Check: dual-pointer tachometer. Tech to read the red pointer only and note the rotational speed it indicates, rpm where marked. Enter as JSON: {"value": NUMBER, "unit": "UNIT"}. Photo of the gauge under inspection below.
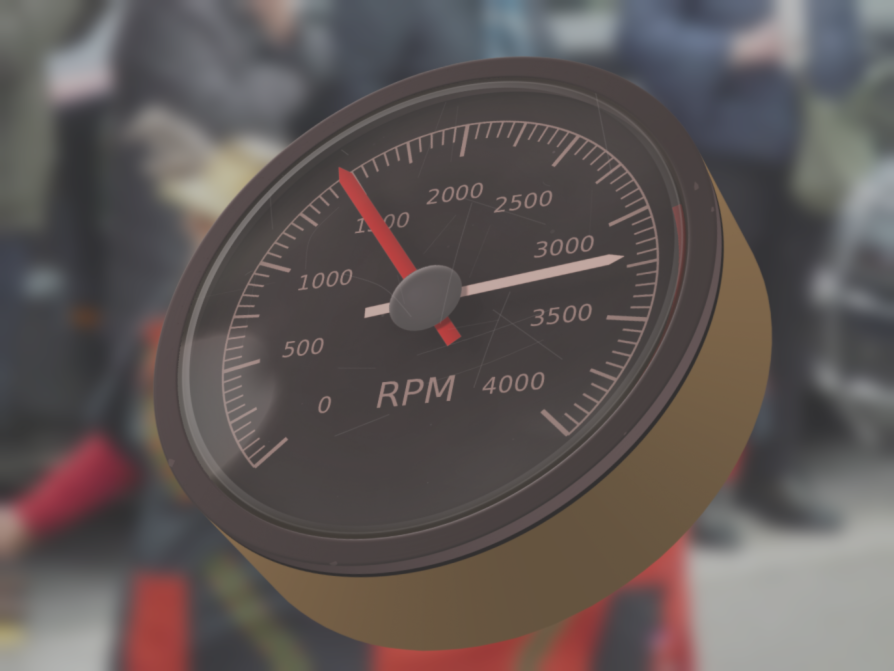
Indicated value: {"value": 1475, "unit": "rpm"}
